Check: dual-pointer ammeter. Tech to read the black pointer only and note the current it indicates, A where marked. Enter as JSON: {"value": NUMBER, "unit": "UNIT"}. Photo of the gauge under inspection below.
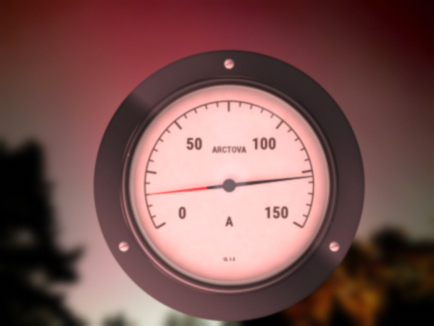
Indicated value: {"value": 127.5, "unit": "A"}
